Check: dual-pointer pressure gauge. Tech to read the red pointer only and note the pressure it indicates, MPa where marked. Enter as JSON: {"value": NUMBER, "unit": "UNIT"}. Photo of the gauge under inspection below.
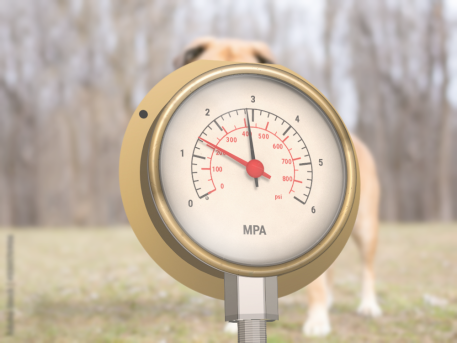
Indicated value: {"value": 1.4, "unit": "MPa"}
